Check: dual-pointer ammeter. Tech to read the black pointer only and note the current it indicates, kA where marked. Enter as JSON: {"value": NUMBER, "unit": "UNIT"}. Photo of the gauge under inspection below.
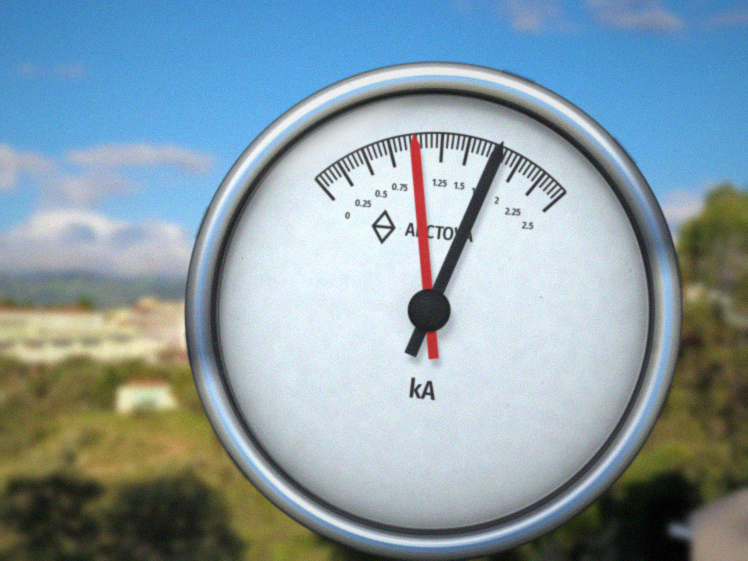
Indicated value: {"value": 1.8, "unit": "kA"}
